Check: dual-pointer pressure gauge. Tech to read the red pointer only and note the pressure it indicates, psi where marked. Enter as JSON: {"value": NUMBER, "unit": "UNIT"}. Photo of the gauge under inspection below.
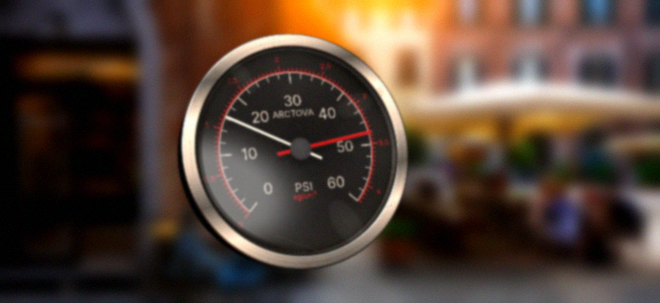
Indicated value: {"value": 48, "unit": "psi"}
